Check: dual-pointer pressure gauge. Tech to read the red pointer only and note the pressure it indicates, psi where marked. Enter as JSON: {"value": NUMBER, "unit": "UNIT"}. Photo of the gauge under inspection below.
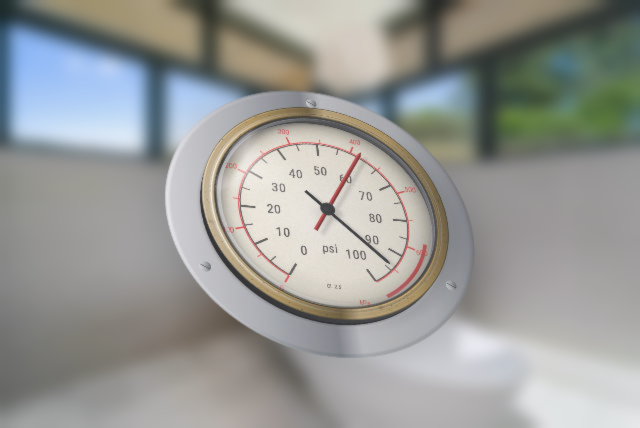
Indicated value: {"value": 60, "unit": "psi"}
